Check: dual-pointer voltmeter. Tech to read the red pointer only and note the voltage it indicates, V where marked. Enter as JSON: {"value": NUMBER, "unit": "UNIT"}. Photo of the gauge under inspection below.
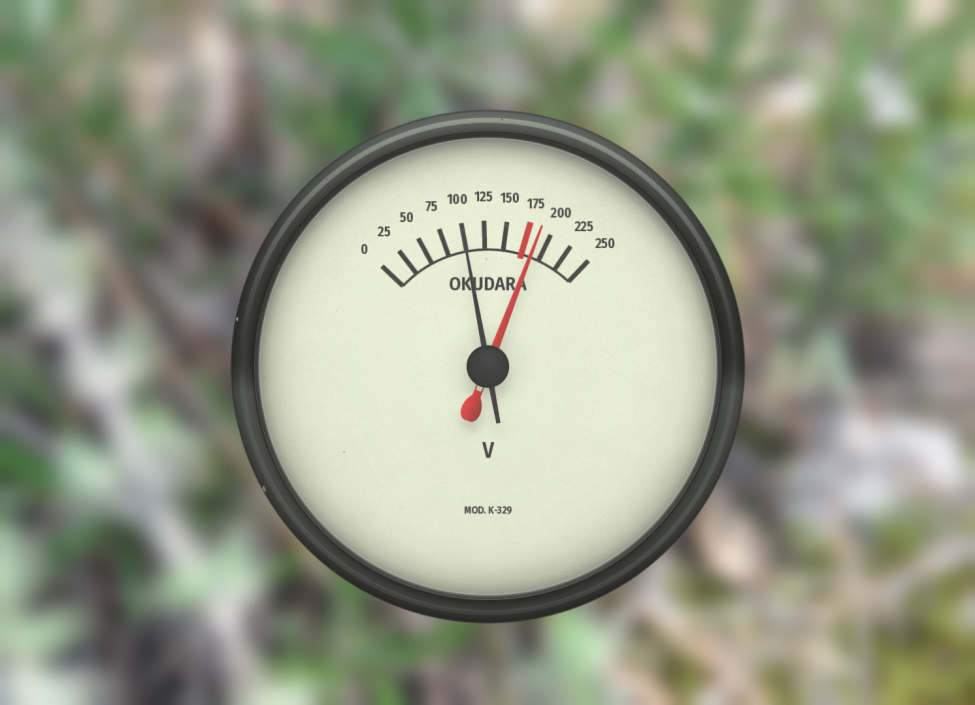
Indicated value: {"value": 187.5, "unit": "V"}
